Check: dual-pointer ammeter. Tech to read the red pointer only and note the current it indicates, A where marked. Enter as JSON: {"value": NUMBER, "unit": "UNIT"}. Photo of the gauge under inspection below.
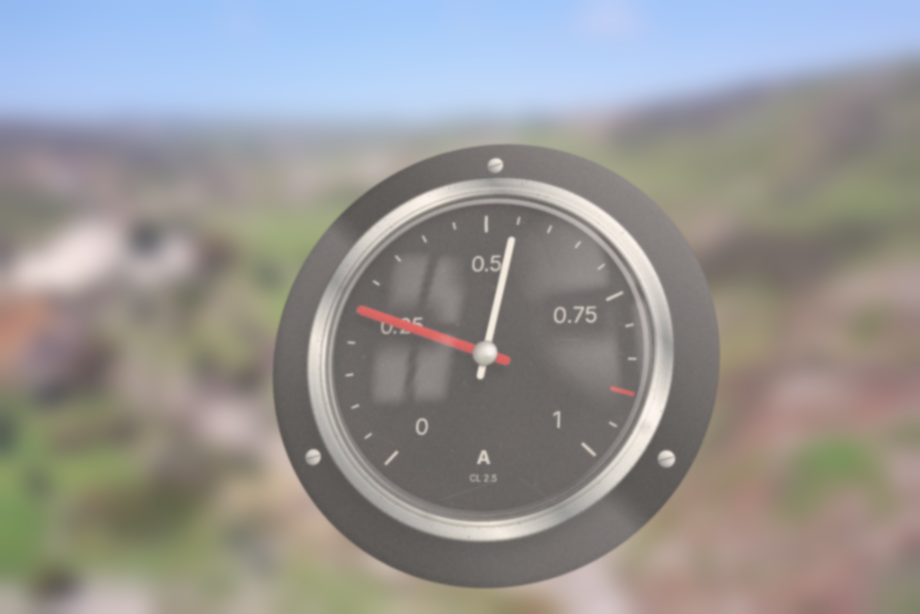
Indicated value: {"value": 0.25, "unit": "A"}
